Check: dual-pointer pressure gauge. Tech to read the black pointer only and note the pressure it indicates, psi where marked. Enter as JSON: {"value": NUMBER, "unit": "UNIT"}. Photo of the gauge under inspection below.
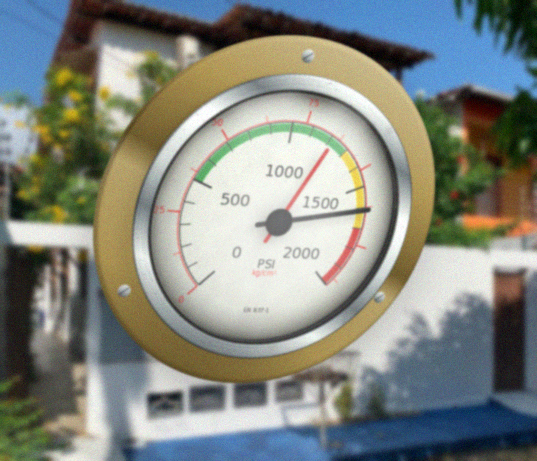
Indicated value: {"value": 1600, "unit": "psi"}
